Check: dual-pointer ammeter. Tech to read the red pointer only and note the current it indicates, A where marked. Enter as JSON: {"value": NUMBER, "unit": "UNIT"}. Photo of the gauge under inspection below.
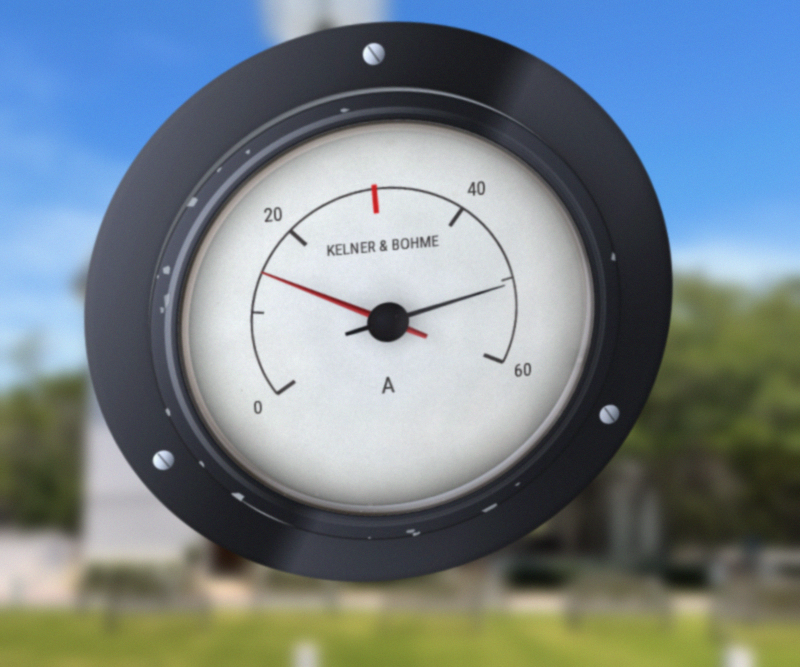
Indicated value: {"value": 15, "unit": "A"}
